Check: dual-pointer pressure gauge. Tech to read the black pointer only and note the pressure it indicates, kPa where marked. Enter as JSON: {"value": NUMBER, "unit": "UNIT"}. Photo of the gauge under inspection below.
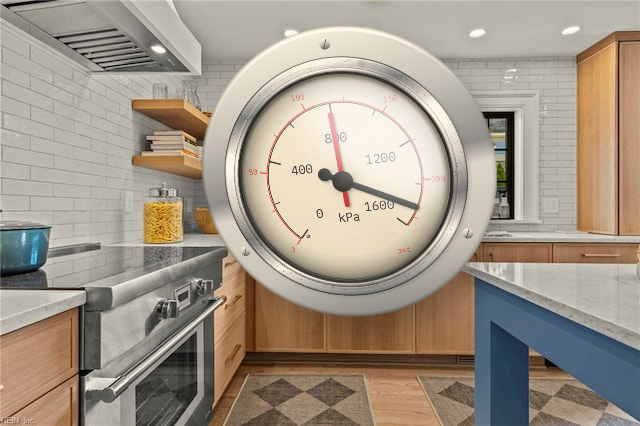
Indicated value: {"value": 1500, "unit": "kPa"}
